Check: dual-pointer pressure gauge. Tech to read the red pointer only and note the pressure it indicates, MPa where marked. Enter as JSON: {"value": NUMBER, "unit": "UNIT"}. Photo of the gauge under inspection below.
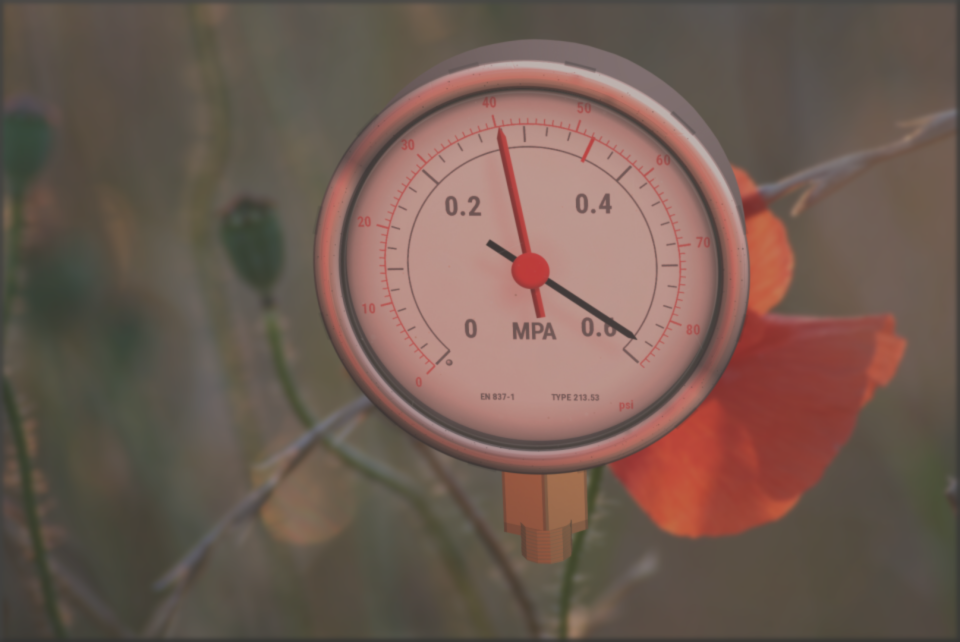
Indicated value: {"value": 0.28, "unit": "MPa"}
